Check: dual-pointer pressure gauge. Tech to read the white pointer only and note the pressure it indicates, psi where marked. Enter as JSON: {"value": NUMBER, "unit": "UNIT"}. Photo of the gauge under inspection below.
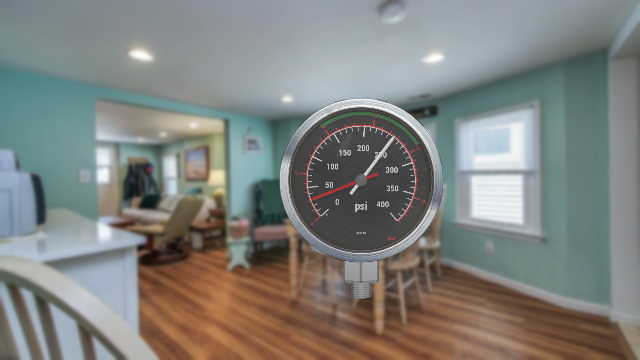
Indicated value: {"value": 250, "unit": "psi"}
